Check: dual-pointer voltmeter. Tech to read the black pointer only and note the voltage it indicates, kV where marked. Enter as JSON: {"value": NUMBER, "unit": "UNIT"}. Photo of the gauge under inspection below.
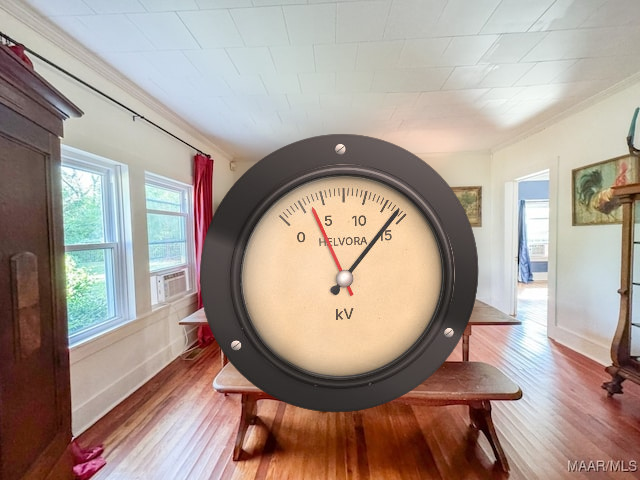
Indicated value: {"value": 14, "unit": "kV"}
